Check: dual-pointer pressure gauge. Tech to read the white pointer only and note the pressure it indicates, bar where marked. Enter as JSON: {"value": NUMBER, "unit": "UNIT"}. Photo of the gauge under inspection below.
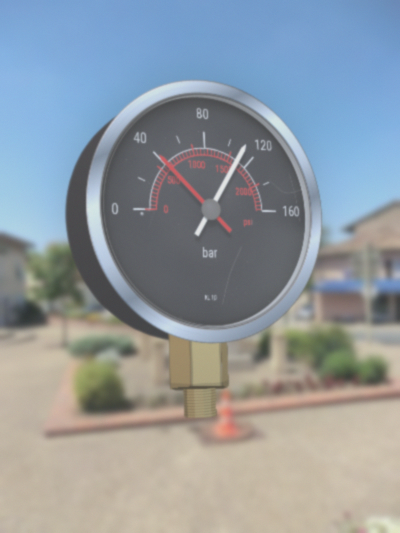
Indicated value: {"value": 110, "unit": "bar"}
